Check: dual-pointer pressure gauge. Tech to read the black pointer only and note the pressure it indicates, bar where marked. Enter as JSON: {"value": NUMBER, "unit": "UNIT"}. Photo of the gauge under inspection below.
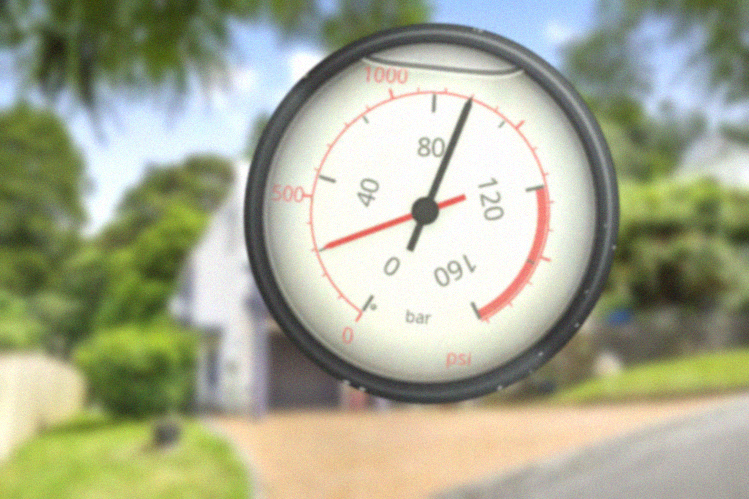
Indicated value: {"value": 90, "unit": "bar"}
